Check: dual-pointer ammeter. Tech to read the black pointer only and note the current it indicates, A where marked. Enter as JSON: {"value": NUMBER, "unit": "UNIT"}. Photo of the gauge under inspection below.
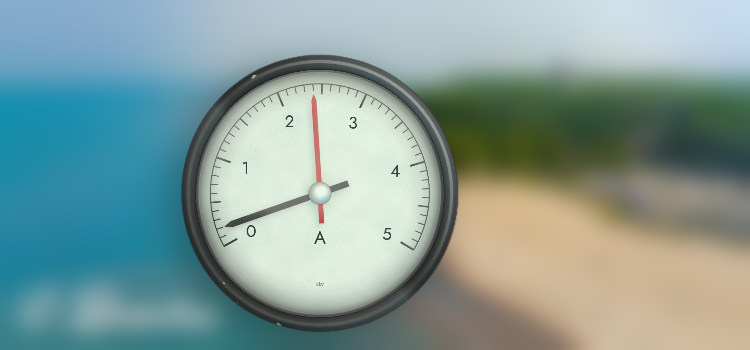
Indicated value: {"value": 0.2, "unit": "A"}
